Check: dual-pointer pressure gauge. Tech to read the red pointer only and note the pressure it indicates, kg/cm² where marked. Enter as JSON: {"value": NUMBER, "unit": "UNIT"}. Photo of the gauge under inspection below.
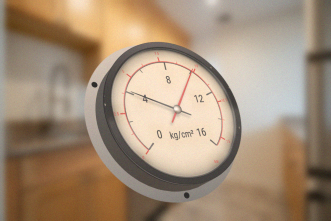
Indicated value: {"value": 10, "unit": "kg/cm²"}
